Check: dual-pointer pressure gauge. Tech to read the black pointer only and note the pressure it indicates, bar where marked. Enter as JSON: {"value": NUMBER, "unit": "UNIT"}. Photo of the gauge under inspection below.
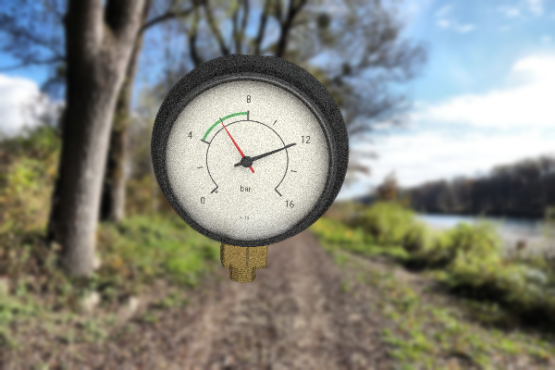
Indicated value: {"value": 12, "unit": "bar"}
